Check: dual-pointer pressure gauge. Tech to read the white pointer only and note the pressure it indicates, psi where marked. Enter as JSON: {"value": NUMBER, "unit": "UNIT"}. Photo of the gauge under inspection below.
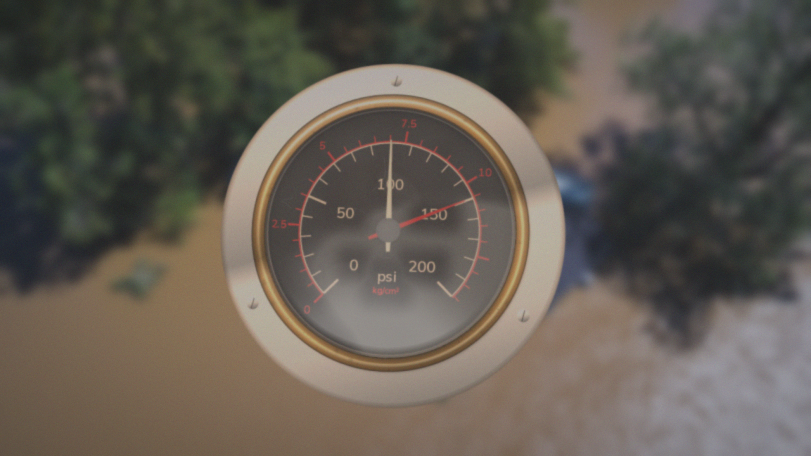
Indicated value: {"value": 100, "unit": "psi"}
